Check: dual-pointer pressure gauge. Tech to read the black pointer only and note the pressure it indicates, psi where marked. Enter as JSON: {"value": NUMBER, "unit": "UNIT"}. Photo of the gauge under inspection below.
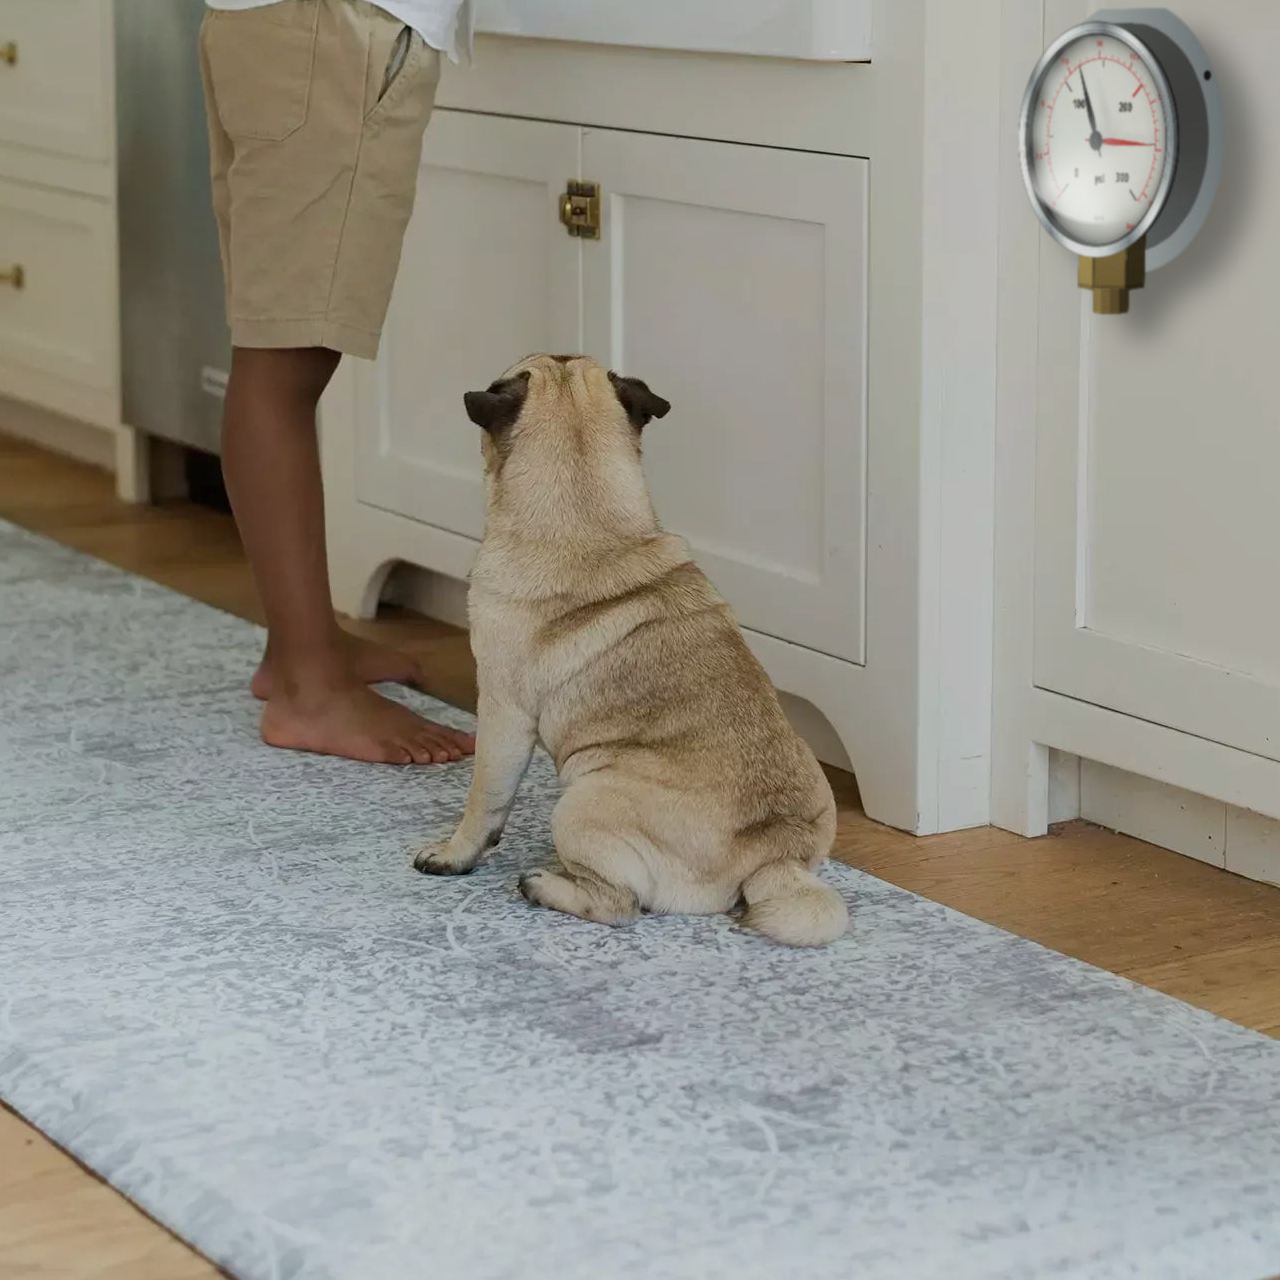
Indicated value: {"value": 125, "unit": "psi"}
